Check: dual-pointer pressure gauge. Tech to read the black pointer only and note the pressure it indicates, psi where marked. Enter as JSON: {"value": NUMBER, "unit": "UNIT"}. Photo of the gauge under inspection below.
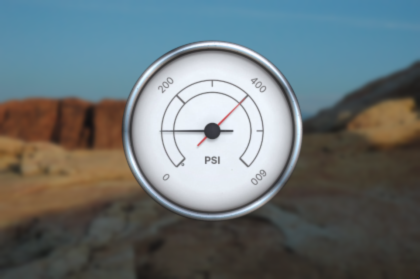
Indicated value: {"value": 100, "unit": "psi"}
